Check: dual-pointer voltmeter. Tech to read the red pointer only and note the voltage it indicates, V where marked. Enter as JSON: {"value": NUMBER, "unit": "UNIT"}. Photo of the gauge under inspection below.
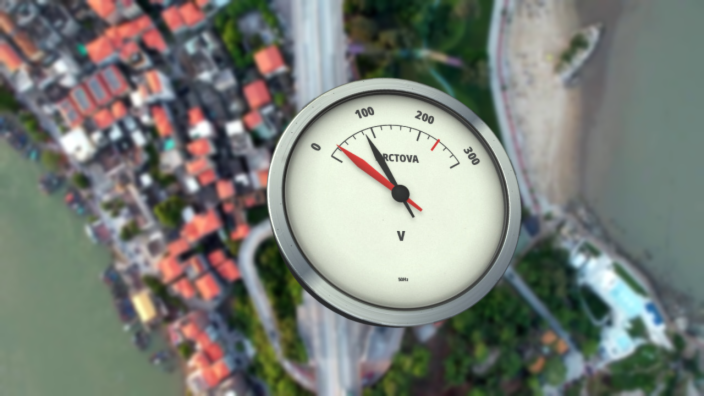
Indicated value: {"value": 20, "unit": "V"}
